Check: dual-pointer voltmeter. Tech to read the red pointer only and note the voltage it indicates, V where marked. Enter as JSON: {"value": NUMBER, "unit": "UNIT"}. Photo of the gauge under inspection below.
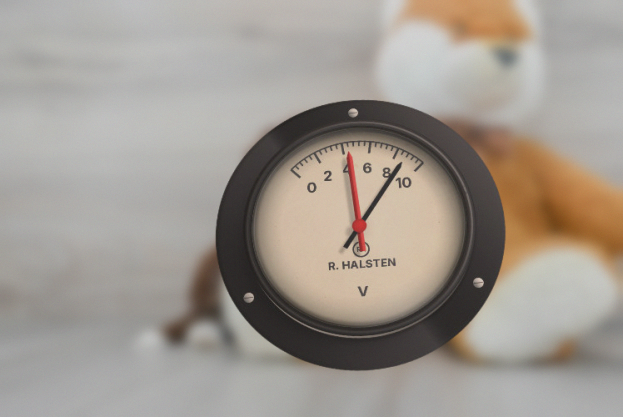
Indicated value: {"value": 4.4, "unit": "V"}
